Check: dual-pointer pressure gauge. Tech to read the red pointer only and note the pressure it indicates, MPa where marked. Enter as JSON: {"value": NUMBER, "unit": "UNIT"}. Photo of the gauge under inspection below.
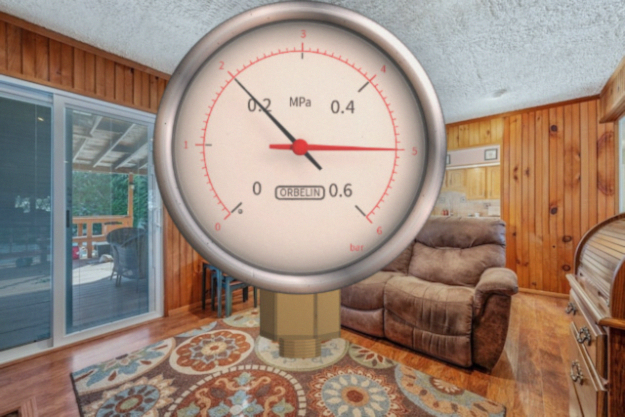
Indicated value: {"value": 0.5, "unit": "MPa"}
